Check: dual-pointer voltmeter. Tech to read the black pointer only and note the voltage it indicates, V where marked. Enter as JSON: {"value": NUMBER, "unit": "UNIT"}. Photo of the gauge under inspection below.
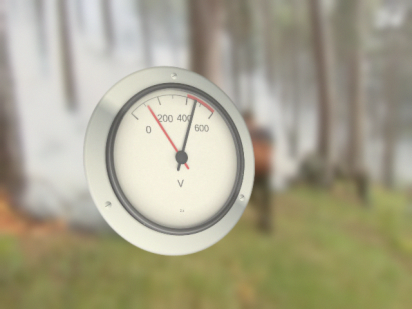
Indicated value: {"value": 450, "unit": "V"}
